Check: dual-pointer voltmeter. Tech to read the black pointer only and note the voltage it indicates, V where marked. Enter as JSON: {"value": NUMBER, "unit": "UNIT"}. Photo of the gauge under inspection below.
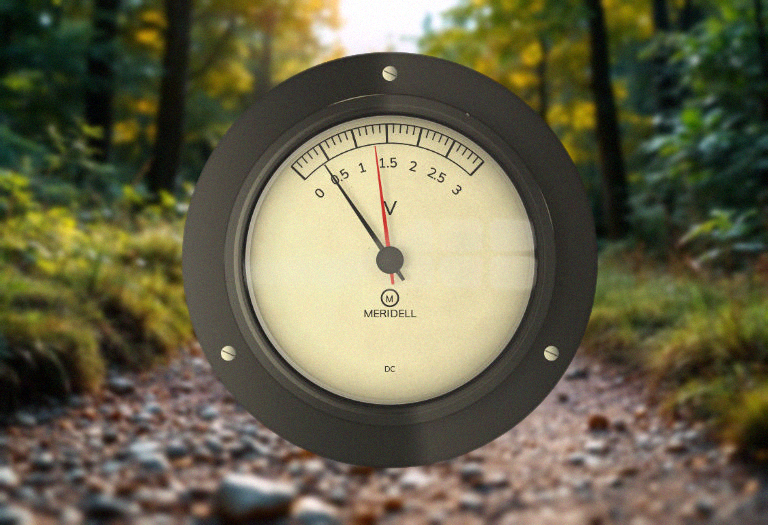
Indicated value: {"value": 0.4, "unit": "V"}
